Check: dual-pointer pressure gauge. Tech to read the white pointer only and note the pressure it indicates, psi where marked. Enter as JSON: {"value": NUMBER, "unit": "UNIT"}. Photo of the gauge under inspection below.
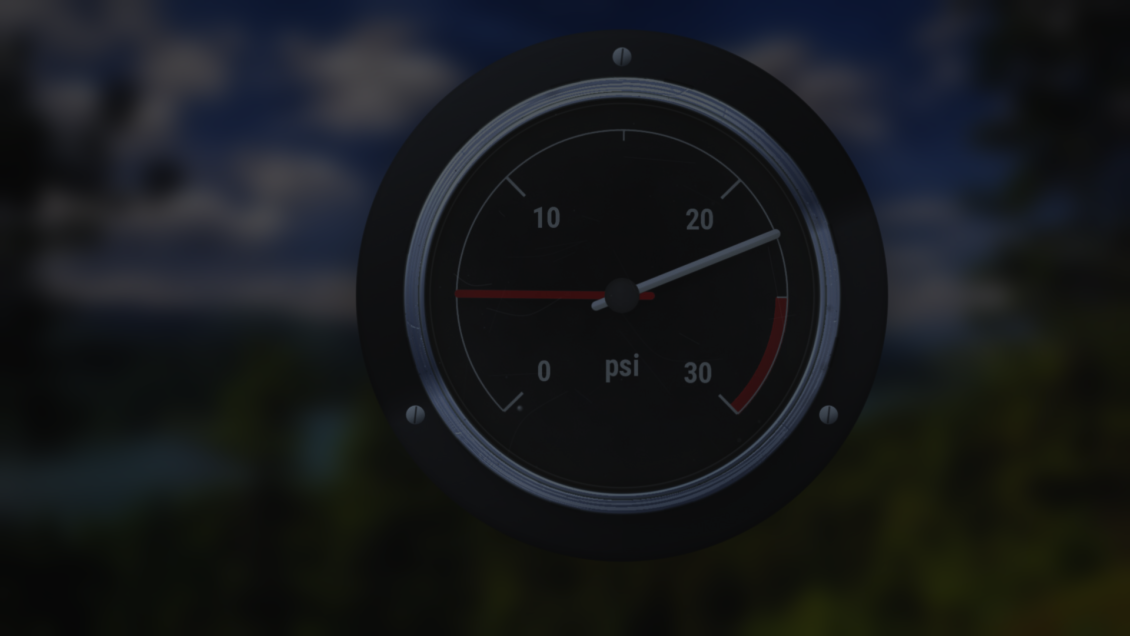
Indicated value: {"value": 22.5, "unit": "psi"}
